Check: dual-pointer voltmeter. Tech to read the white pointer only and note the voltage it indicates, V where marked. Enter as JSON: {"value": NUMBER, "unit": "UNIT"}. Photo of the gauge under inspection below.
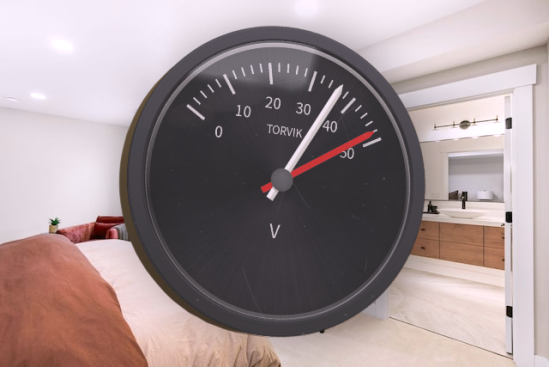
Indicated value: {"value": 36, "unit": "V"}
